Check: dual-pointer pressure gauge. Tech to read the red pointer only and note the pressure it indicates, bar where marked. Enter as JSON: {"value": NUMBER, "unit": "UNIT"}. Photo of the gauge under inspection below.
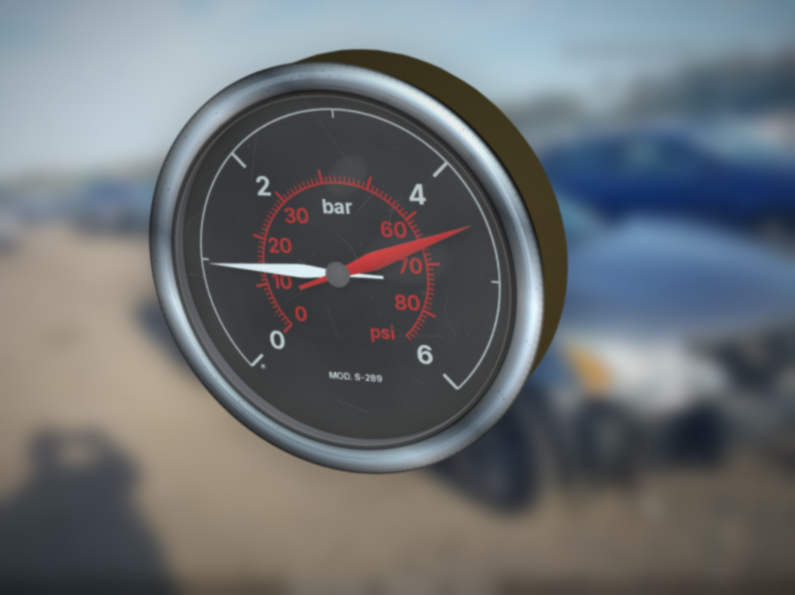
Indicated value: {"value": 4.5, "unit": "bar"}
